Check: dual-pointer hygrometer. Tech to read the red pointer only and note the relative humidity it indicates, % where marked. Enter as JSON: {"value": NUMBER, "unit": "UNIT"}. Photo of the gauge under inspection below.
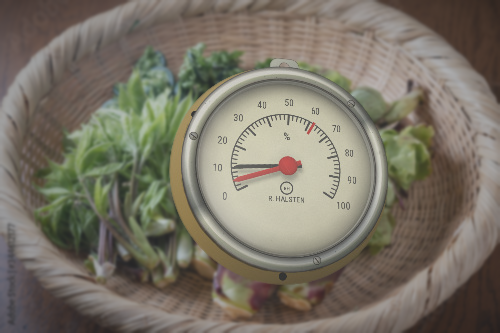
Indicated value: {"value": 4, "unit": "%"}
